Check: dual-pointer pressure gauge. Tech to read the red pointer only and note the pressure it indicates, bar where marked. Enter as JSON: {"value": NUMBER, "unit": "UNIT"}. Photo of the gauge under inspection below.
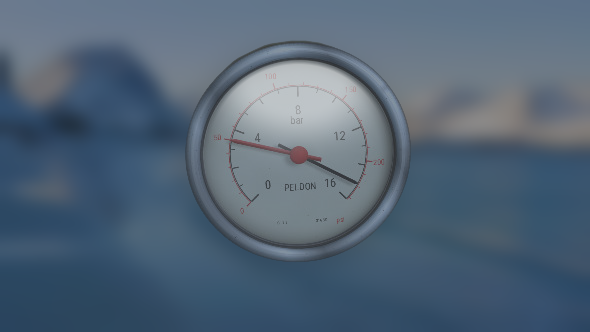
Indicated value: {"value": 3.5, "unit": "bar"}
